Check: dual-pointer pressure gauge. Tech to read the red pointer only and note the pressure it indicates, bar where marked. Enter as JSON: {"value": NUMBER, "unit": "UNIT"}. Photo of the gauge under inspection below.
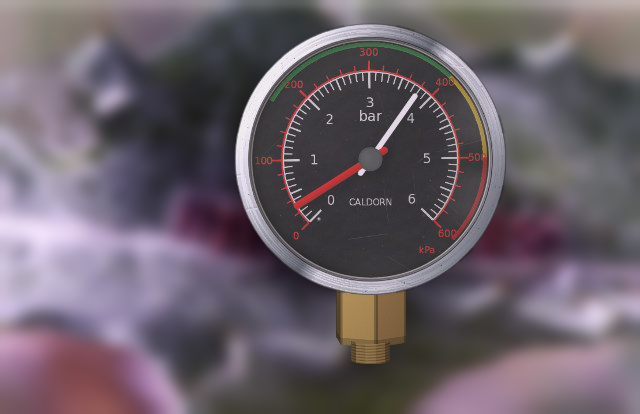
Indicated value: {"value": 0.3, "unit": "bar"}
